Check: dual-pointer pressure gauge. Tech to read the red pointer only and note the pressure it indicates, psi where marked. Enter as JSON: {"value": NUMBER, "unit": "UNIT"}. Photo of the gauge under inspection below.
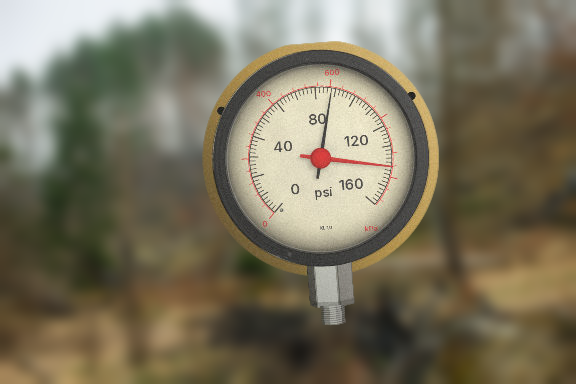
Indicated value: {"value": 140, "unit": "psi"}
